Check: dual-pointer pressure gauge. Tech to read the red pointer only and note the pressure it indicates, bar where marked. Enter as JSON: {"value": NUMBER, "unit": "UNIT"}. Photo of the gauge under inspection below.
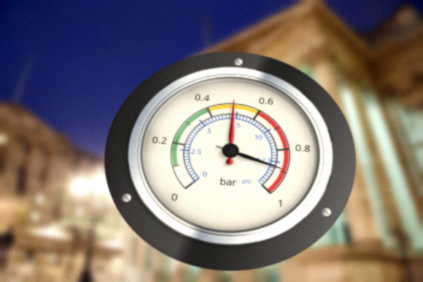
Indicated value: {"value": 0.5, "unit": "bar"}
